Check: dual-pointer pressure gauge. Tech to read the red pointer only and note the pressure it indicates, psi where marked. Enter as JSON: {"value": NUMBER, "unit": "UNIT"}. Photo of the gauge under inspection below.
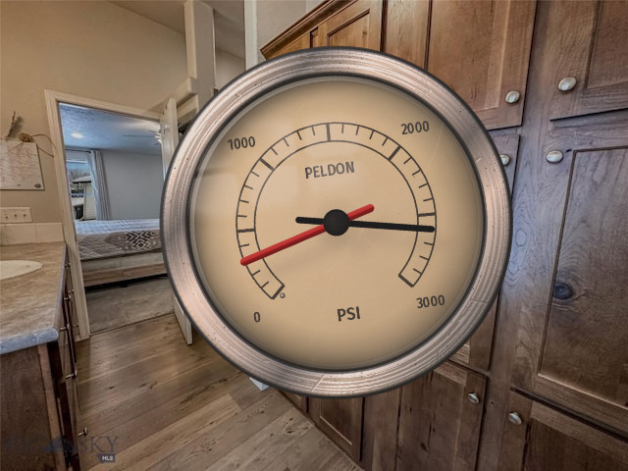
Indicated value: {"value": 300, "unit": "psi"}
